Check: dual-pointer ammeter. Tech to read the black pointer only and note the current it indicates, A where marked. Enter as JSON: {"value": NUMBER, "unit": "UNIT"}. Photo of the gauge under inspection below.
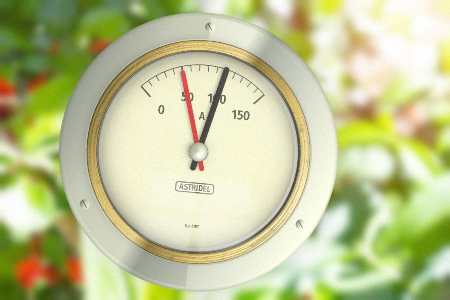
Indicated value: {"value": 100, "unit": "A"}
